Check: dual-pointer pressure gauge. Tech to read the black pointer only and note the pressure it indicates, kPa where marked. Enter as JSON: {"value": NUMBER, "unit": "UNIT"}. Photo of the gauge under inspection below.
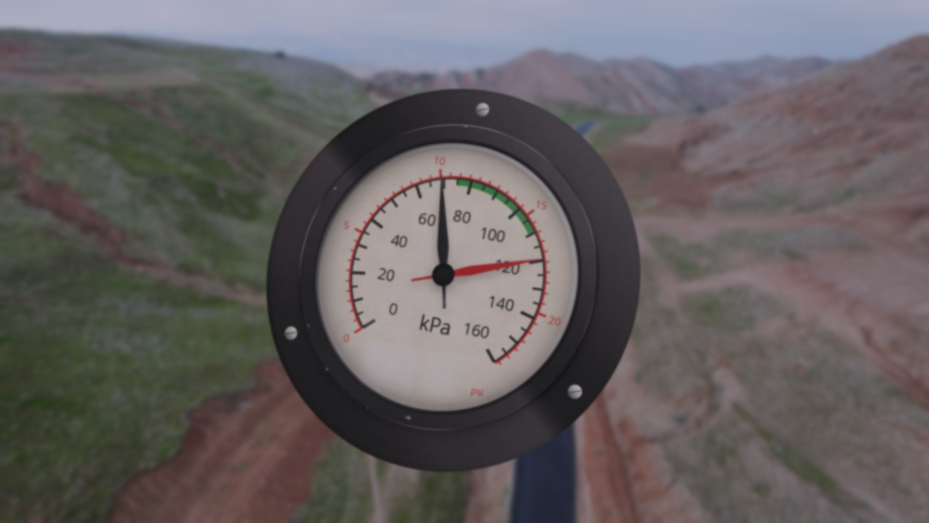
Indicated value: {"value": 70, "unit": "kPa"}
